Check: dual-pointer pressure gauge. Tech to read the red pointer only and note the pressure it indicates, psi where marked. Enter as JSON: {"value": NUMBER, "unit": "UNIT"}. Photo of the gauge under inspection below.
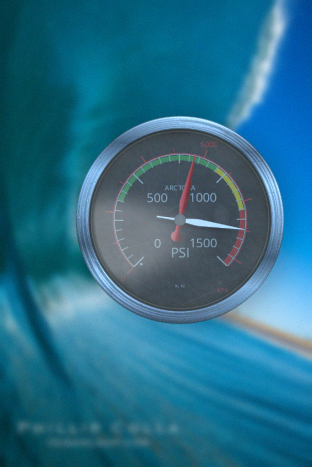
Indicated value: {"value": 825, "unit": "psi"}
